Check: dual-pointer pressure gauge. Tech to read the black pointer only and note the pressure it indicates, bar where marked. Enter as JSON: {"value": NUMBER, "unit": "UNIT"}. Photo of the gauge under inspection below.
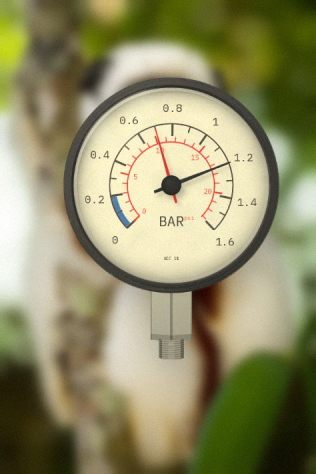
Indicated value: {"value": 1.2, "unit": "bar"}
